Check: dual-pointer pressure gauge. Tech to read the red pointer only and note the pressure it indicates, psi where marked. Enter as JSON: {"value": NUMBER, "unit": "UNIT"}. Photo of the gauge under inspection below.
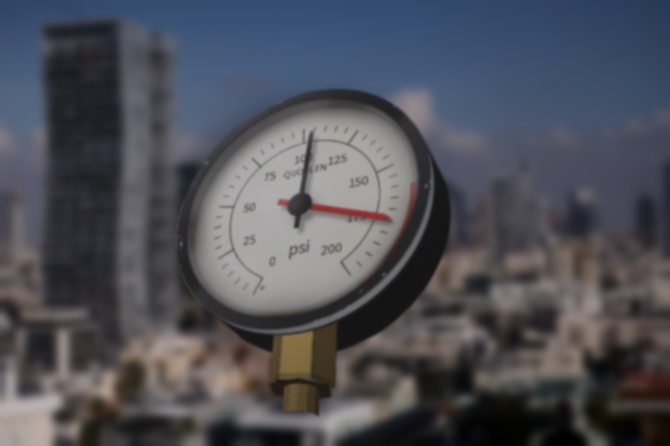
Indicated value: {"value": 175, "unit": "psi"}
